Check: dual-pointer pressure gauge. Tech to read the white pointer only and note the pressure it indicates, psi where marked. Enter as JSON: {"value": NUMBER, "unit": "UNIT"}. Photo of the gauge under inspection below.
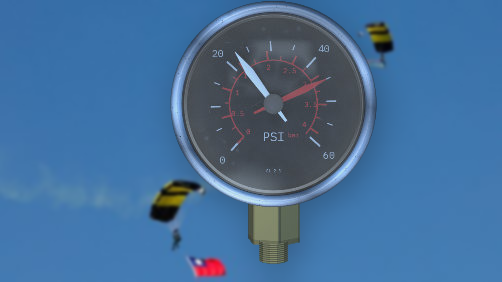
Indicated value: {"value": 22.5, "unit": "psi"}
